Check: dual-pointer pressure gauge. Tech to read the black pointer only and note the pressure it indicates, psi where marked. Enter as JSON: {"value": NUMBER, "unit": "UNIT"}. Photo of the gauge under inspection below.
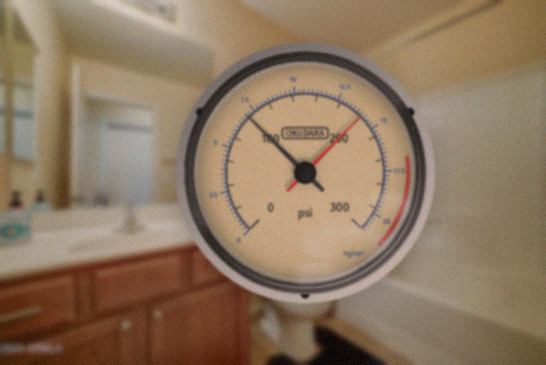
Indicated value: {"value": 100, "unit": "psi"}
